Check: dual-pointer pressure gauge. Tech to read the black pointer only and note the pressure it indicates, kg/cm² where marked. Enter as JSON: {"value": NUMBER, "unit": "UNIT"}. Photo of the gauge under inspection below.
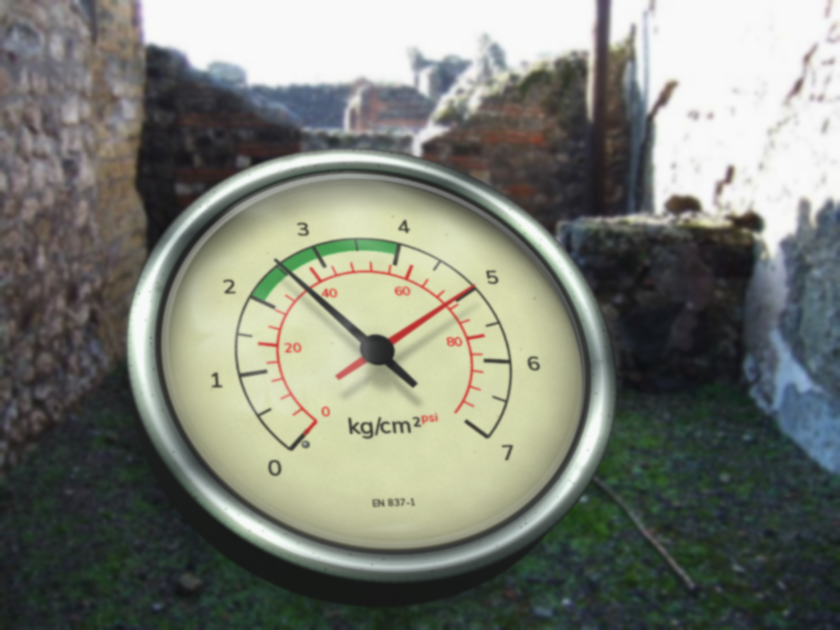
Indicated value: {"value": 2.5, "unit": "kg/cm²"}
